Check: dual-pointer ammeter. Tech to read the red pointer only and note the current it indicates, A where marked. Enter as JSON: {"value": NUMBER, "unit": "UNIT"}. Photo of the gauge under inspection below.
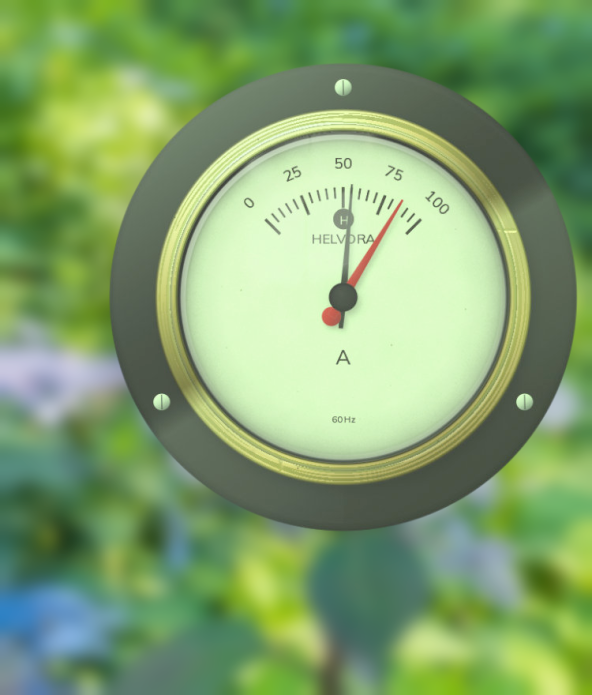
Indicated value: {"value": 85, "unit": "A"}
